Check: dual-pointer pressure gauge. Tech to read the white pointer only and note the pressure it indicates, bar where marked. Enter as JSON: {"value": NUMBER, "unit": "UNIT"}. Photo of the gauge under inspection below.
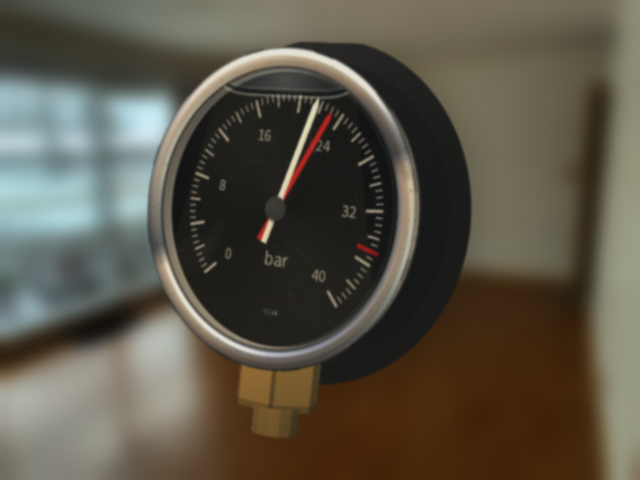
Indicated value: {"value": 22, "unit": "bar"}
